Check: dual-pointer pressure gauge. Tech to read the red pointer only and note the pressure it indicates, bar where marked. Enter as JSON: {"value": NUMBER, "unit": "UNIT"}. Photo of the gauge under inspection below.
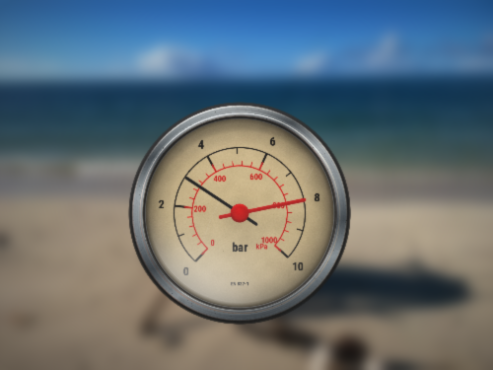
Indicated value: {"value": 8, "unit": "bar"}
